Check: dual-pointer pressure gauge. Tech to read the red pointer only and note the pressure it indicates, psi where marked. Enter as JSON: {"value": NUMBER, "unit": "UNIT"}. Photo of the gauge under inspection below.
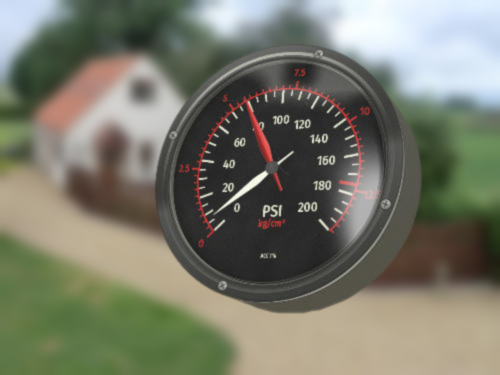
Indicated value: {"value": 80, "unit": "psi"}
